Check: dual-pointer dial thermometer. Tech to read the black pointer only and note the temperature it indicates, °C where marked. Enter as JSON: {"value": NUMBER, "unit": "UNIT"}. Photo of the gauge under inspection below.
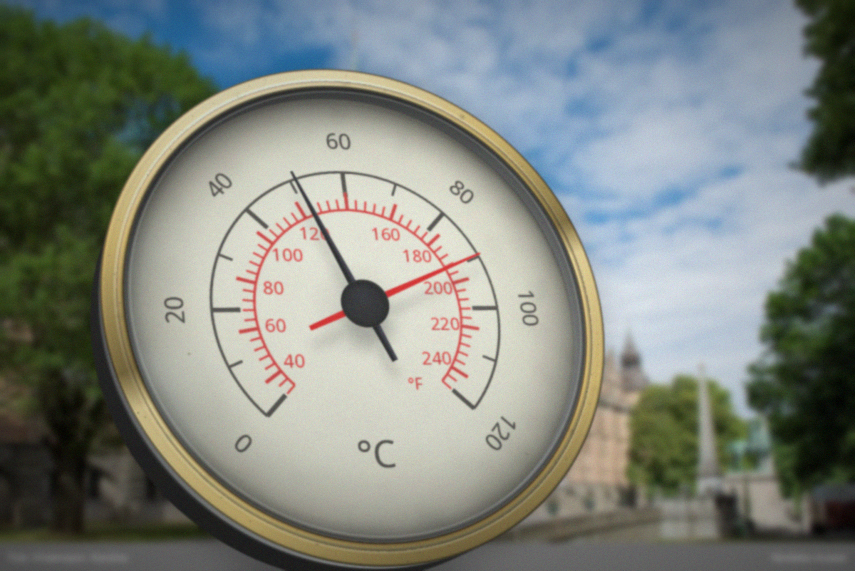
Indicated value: {"value": 50, "unit": "°C"}
